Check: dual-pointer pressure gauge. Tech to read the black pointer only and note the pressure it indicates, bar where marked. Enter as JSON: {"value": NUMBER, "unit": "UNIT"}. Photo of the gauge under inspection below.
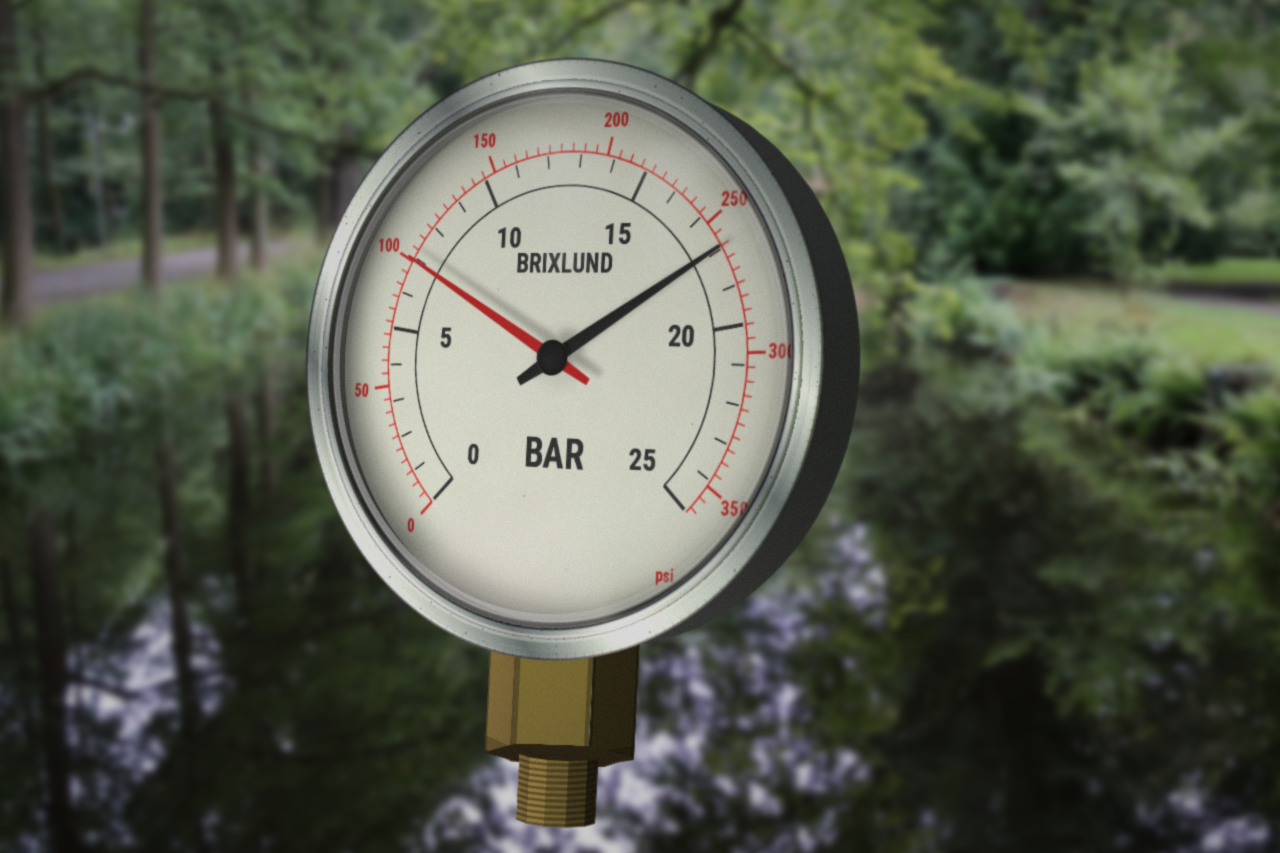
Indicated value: {"value": 18, "unit": "bar"}
